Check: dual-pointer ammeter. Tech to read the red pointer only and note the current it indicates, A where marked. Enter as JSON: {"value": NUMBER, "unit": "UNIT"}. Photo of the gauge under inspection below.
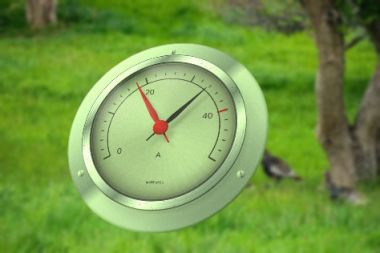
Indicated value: {"value": 18, "unit": "A"}
